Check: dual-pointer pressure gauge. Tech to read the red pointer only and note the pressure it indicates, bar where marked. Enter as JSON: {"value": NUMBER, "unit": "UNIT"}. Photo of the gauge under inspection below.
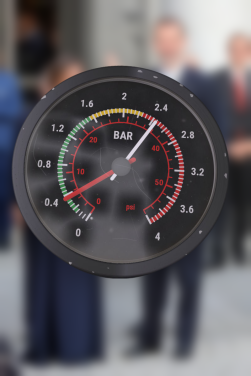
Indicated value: {"value": 0.35, "unit": "bar"}
